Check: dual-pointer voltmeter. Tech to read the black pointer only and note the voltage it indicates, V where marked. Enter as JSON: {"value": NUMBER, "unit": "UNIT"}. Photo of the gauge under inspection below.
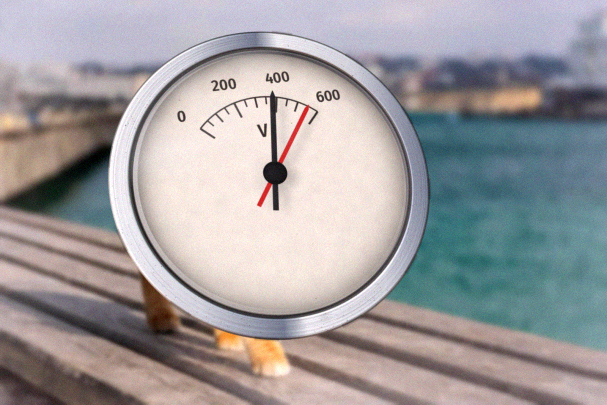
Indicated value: {"value": 375, "unit": "V"}
